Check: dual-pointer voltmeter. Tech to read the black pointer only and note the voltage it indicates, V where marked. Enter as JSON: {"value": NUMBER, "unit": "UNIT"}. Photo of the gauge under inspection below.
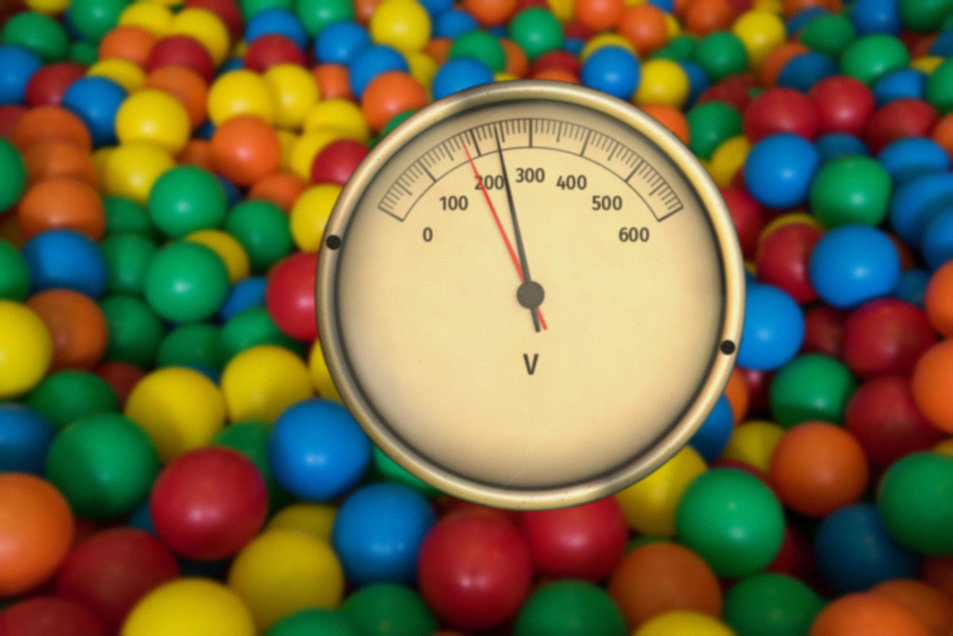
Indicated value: {"value": 240, "unit": "V"}
